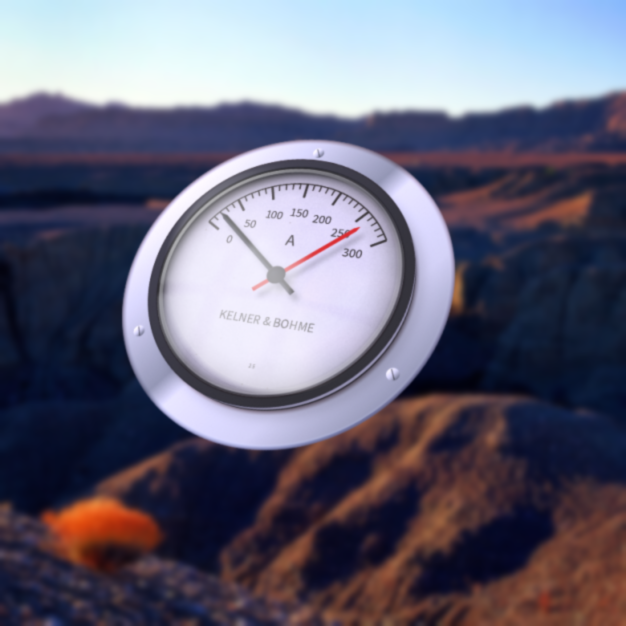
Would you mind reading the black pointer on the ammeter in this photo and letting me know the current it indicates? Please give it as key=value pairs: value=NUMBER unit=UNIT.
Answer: value=20 unit=A
